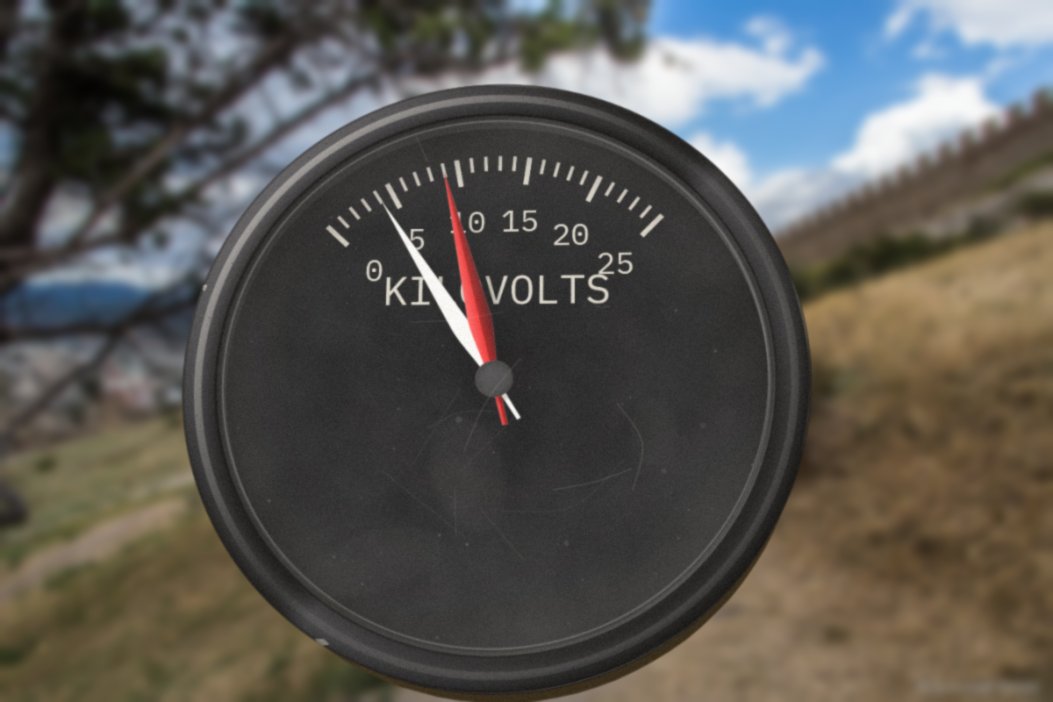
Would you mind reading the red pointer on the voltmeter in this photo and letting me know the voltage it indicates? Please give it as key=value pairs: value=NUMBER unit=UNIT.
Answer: value=9 unit=kV
